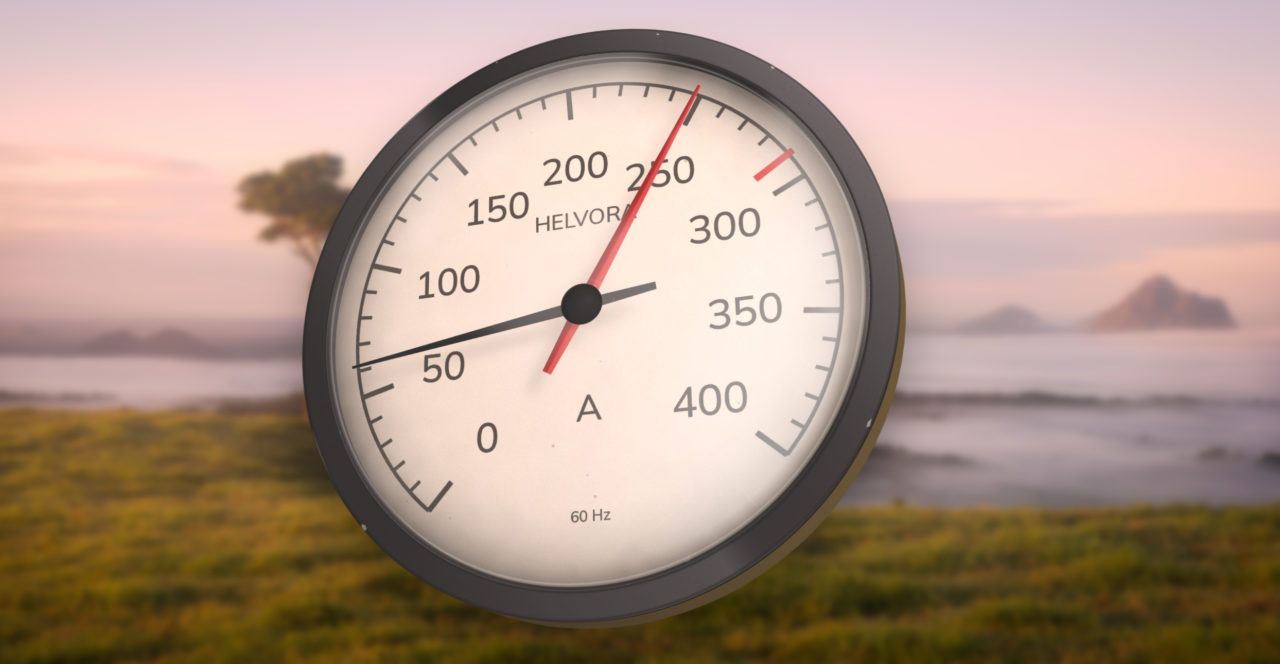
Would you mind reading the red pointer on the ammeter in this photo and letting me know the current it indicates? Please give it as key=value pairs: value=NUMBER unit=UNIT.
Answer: value=250 unit=A
